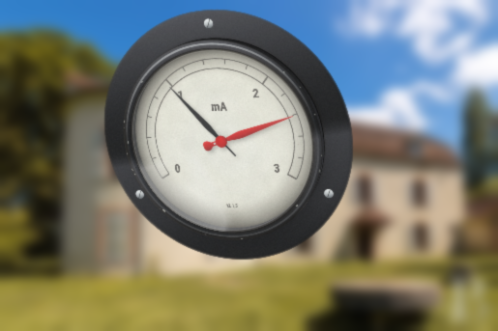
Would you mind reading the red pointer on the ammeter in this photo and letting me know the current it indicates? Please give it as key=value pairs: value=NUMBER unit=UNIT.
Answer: value=2.4 unit=mA
